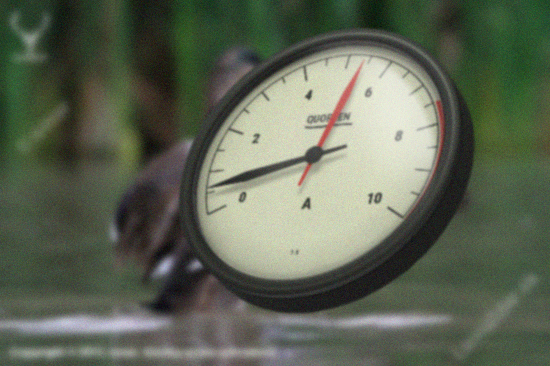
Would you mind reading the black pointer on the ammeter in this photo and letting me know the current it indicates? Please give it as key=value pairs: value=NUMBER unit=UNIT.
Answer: value=0.5 unit=A
